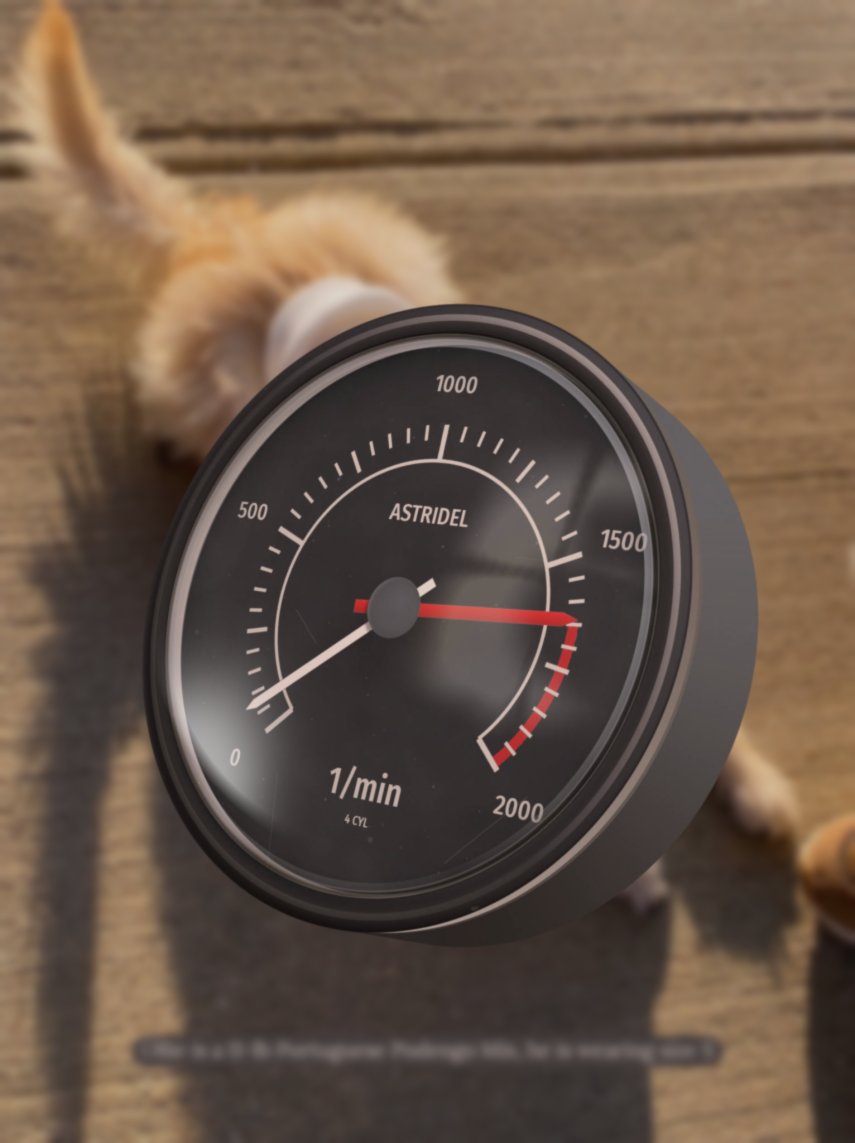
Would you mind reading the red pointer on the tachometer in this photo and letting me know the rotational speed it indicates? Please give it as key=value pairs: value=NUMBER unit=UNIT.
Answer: value=1650 unit=rpm
